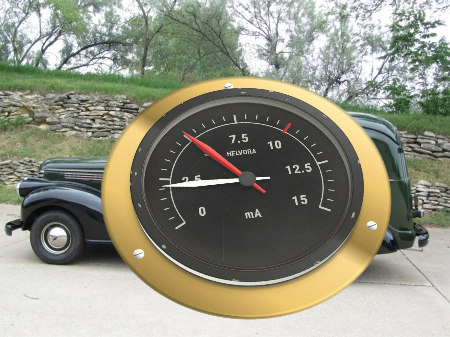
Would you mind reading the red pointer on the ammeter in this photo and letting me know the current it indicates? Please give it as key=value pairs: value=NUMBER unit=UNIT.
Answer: value=5 unit=mA
